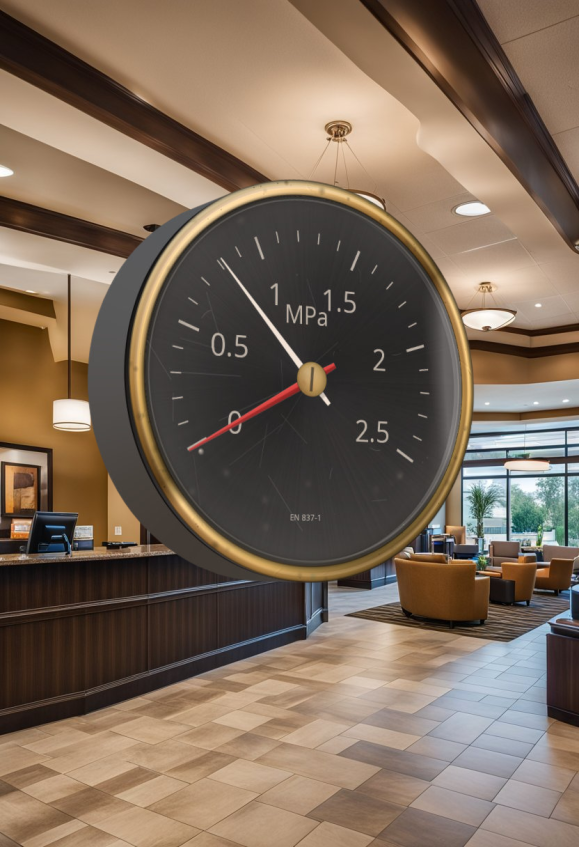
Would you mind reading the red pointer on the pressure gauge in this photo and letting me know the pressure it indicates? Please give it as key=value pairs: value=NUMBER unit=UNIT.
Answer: value=0 unit=MPa
